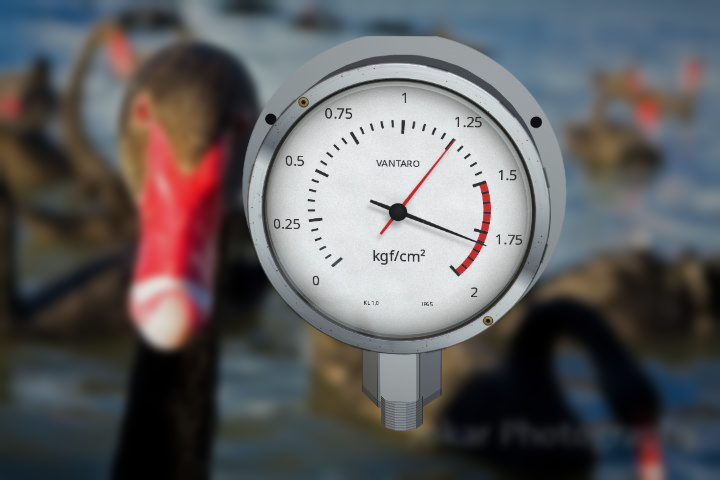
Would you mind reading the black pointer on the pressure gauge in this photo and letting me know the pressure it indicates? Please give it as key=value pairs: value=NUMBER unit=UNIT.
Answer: value=1.8 unit=kg/cm²
